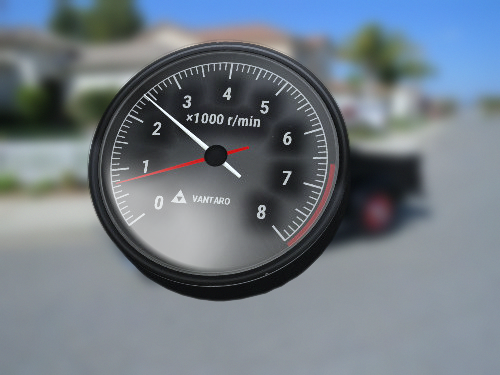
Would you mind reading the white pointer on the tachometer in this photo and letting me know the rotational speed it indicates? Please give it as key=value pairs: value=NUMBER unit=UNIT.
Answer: value=2400 unit=rpm
